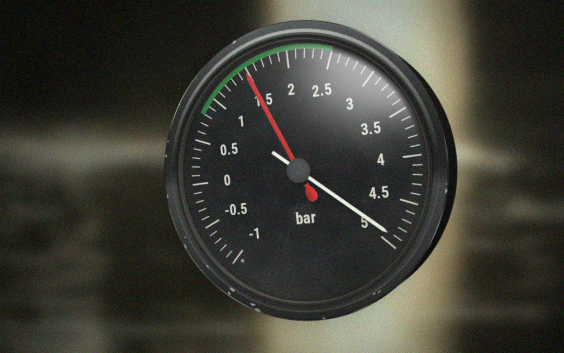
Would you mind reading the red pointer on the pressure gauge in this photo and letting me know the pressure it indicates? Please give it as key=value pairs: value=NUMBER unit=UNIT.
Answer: value=1.5 unit=bar
